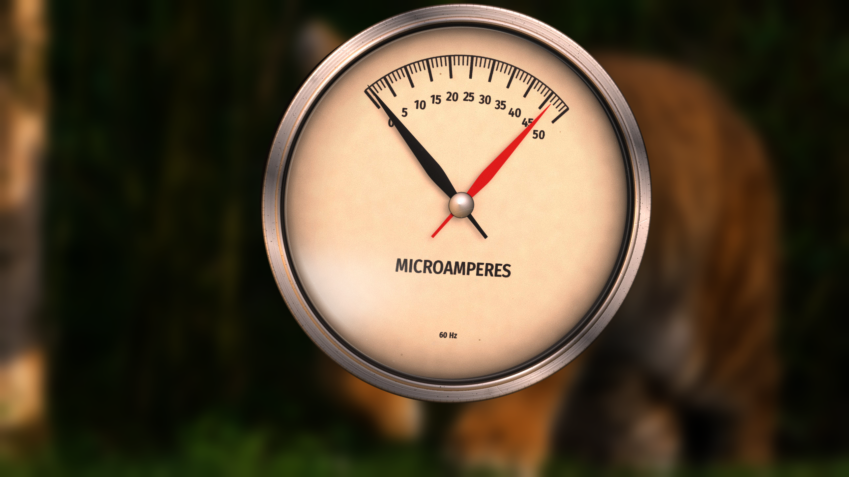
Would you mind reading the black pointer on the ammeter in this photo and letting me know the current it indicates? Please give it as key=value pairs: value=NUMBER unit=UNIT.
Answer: value=1 unit=µA
